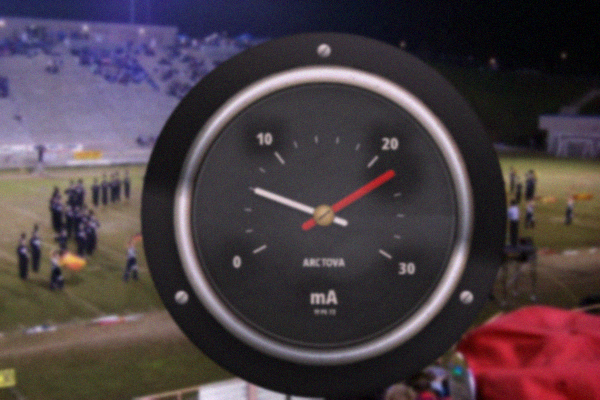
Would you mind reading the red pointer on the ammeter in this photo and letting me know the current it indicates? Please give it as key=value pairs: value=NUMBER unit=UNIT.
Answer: value=22 unit=mA
